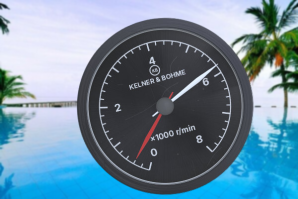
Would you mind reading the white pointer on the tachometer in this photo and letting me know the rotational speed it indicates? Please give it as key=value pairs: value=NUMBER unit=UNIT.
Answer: value=5800 unit=rpm
